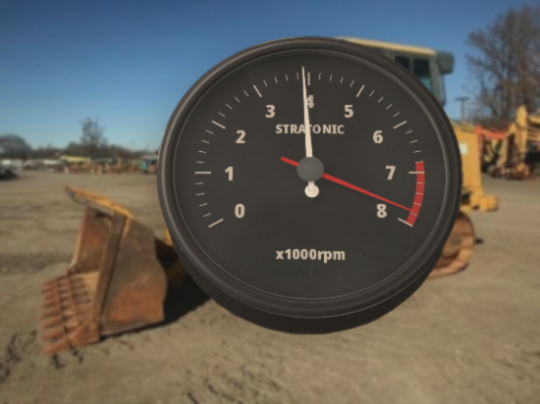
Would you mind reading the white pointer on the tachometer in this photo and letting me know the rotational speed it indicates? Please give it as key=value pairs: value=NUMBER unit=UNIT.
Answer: value=3900 unit=rpm
